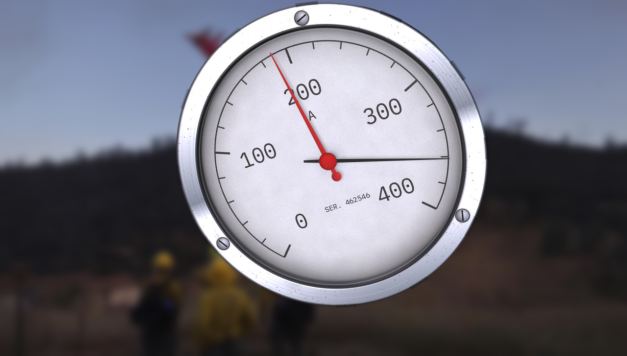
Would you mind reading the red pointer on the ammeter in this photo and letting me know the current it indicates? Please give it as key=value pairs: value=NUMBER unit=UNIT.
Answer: value=190 unit=A
